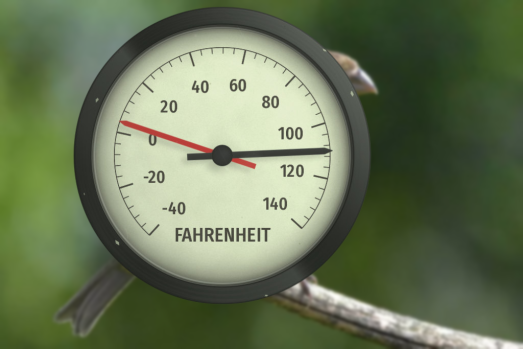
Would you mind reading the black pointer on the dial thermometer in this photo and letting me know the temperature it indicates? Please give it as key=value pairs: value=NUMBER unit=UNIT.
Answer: value=110 unit=°F
